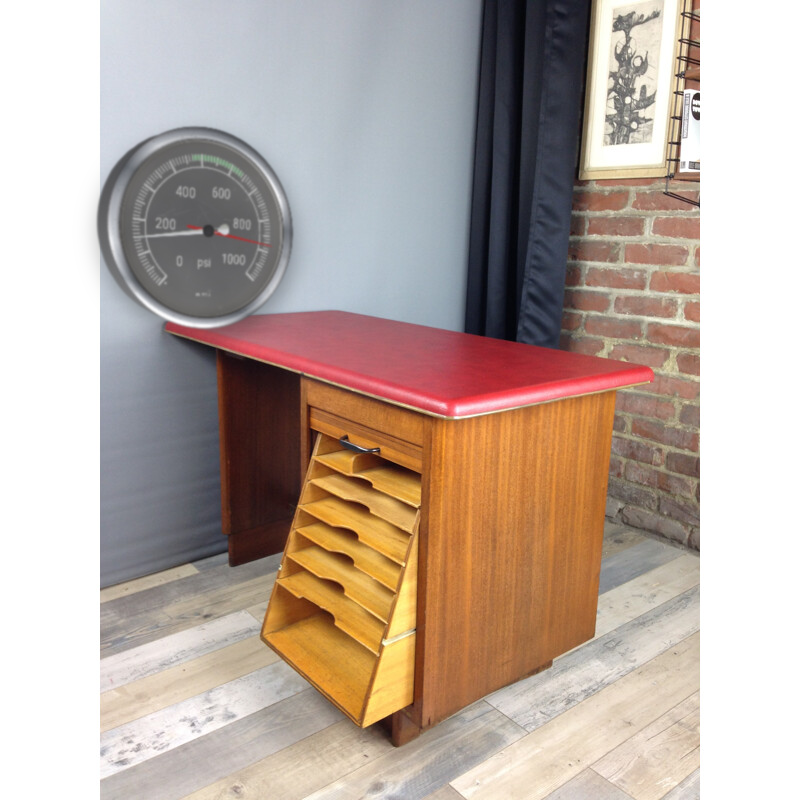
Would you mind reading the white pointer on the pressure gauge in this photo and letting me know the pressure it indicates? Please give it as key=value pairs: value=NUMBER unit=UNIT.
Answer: value=150 unit=psi
